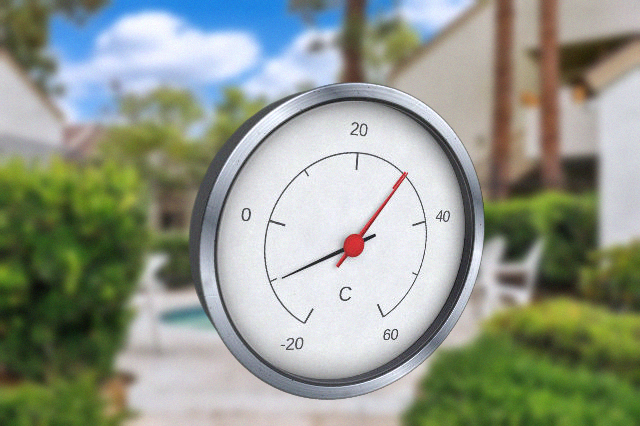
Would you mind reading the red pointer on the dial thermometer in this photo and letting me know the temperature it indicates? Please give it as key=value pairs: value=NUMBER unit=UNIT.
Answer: value=30 unit=°C
